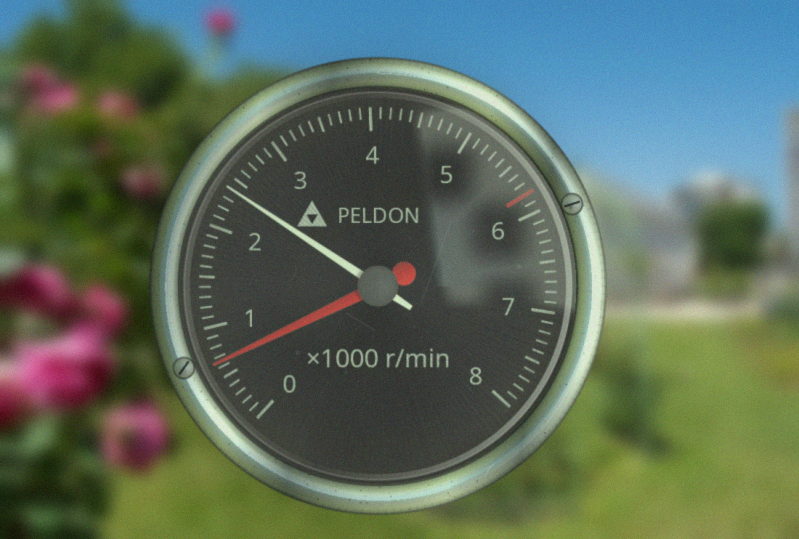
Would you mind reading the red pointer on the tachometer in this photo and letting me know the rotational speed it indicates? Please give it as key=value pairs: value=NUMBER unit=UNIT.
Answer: value=650 unit=rpm
